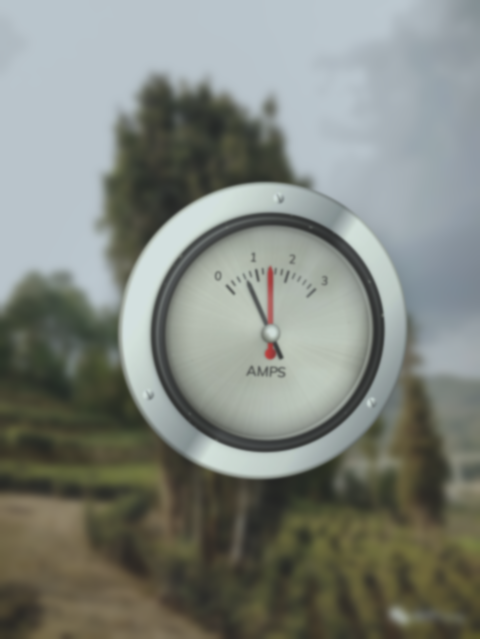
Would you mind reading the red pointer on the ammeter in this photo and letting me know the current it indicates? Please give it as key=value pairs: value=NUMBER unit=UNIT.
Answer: value=1.4 unit=A
